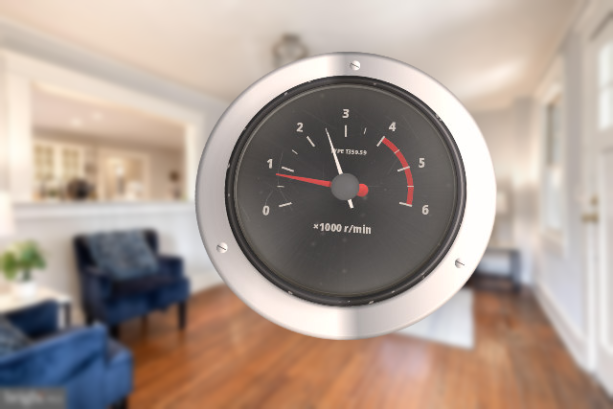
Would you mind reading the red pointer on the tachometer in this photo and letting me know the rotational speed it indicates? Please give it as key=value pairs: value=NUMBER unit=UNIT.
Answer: value=750 unit=rpm
